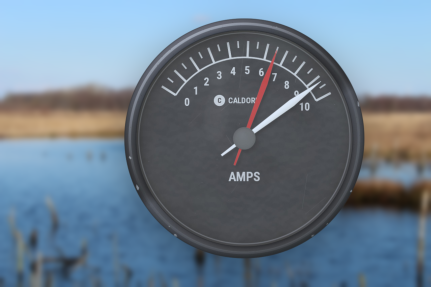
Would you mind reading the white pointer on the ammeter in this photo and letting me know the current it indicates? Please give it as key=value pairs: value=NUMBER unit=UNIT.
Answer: value=9.25 unit=A
